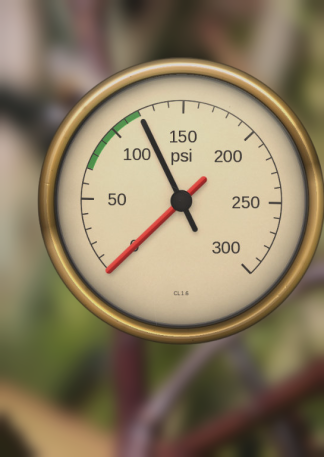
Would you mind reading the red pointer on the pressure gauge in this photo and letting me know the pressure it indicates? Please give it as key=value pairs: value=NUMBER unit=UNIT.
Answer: value=0 unit=psi
